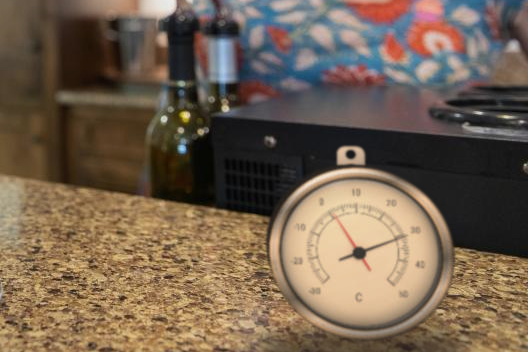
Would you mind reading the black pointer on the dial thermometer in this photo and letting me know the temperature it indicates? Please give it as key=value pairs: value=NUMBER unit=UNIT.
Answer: value=30 unit=°C
